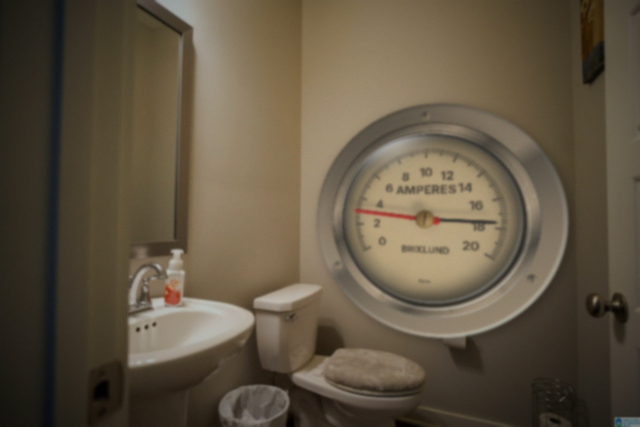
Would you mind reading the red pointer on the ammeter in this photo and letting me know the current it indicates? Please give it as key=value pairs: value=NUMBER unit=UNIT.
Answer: value=3 unit=A
